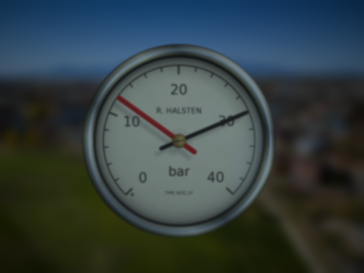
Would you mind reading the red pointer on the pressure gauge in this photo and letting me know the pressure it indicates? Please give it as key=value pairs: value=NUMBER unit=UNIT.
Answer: value=12 unit=bar
